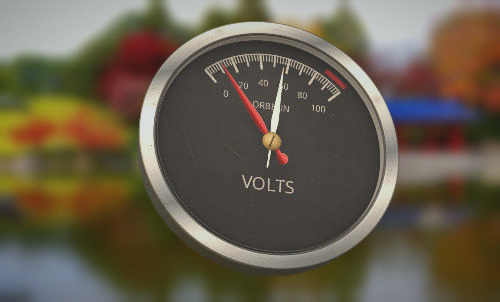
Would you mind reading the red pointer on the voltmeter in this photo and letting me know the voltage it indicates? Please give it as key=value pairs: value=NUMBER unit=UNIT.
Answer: value=10 unit=V
